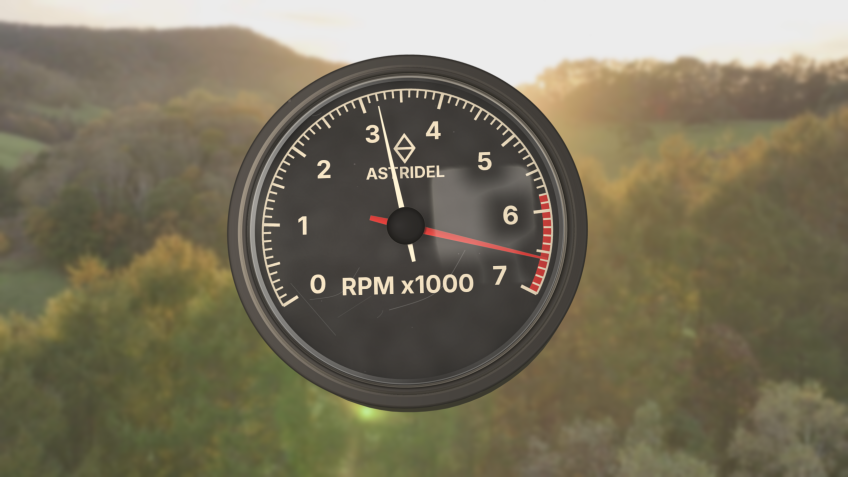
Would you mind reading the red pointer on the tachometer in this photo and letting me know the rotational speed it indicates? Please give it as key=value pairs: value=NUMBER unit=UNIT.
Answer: value=6600 unit=rpm
